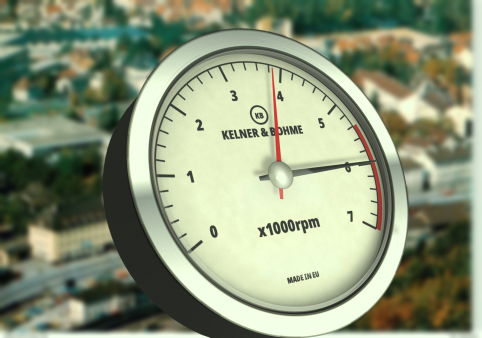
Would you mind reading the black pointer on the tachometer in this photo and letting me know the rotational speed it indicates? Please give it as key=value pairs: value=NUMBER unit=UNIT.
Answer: value=6000 unit=rpm
